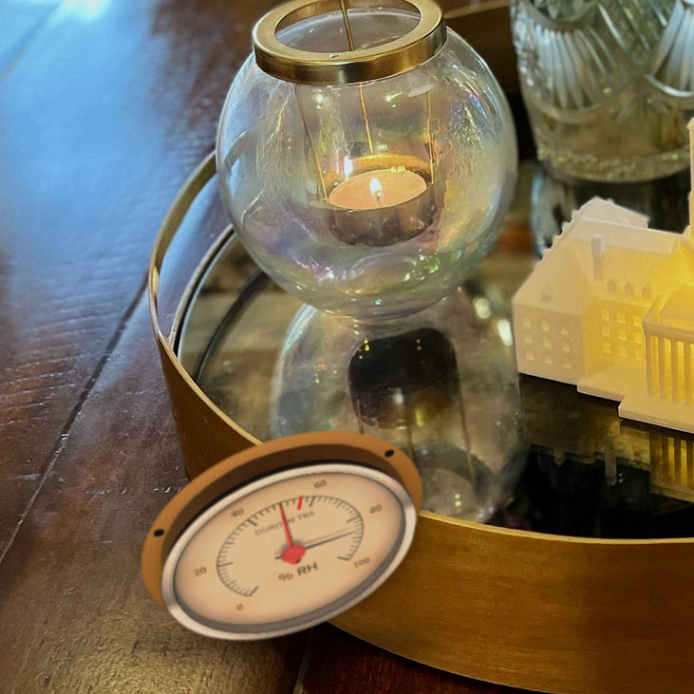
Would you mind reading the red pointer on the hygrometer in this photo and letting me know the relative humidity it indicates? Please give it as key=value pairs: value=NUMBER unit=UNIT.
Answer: value=50 unit=%
